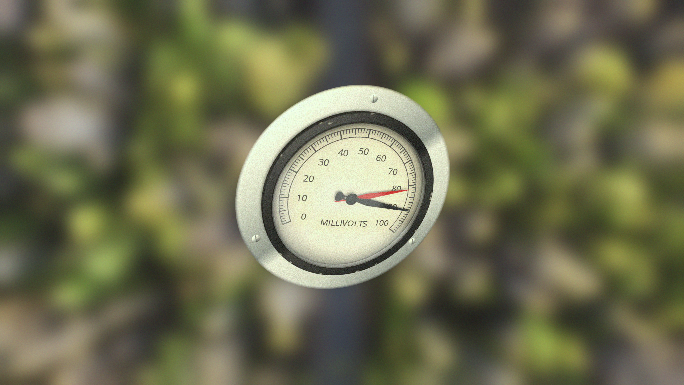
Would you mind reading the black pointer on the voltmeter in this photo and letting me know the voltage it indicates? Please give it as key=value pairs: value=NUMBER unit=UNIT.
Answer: value=90 unit=mV
